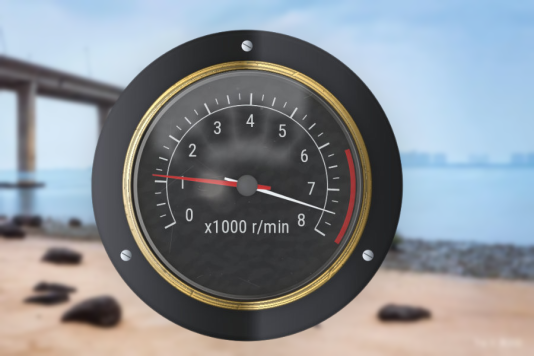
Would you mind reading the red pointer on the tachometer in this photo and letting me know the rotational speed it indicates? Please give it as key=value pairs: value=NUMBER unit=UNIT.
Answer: value=1125 unit=rpm
